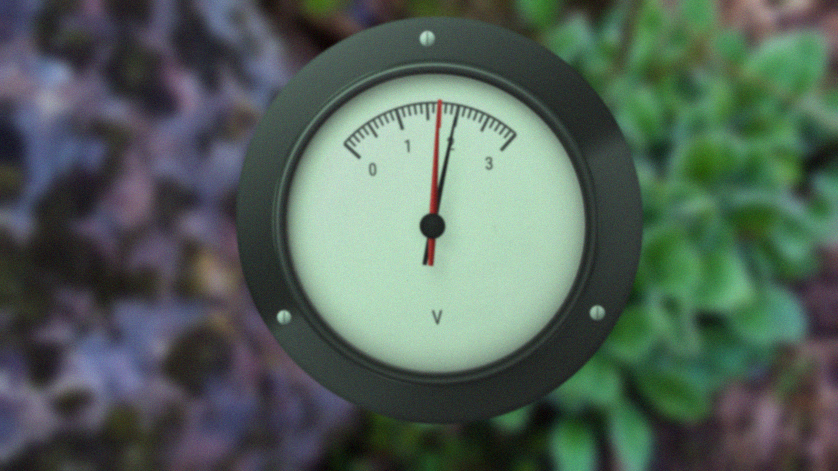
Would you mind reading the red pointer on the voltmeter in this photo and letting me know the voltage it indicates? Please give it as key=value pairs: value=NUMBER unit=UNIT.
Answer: value=1.7 unit=V
